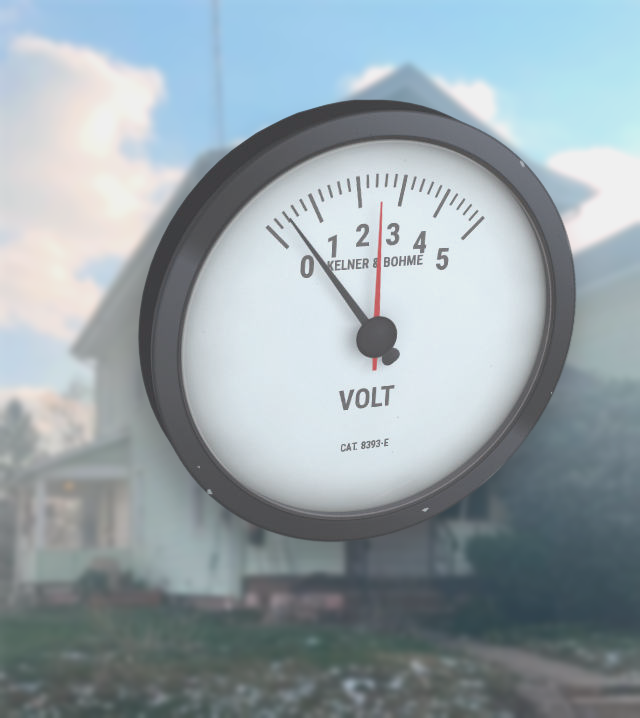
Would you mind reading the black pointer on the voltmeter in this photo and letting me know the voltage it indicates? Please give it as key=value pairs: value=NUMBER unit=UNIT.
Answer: value=0.4 unit=V
